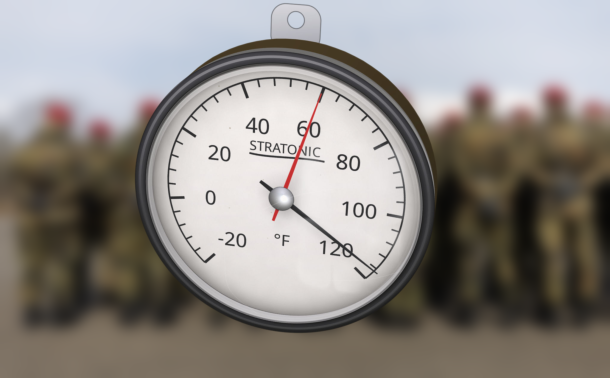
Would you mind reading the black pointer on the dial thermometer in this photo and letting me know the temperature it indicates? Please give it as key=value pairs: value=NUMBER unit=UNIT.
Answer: value=116 unit=°F
